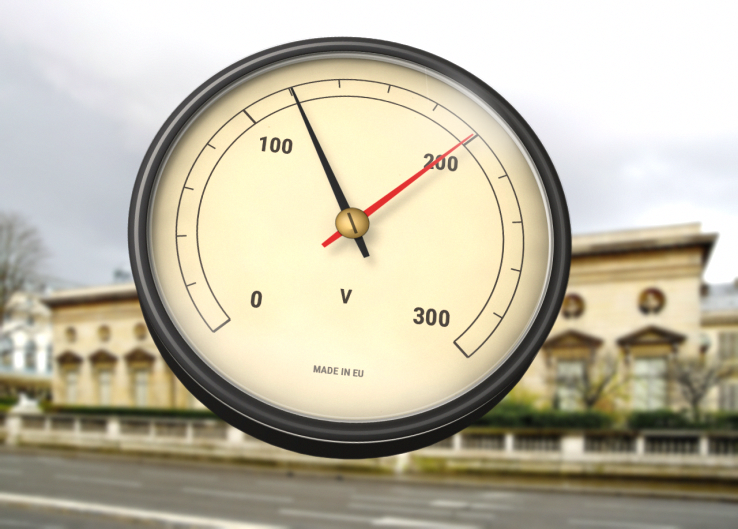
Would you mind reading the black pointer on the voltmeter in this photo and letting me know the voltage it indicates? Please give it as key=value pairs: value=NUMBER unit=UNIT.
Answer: value=120 unit=V
